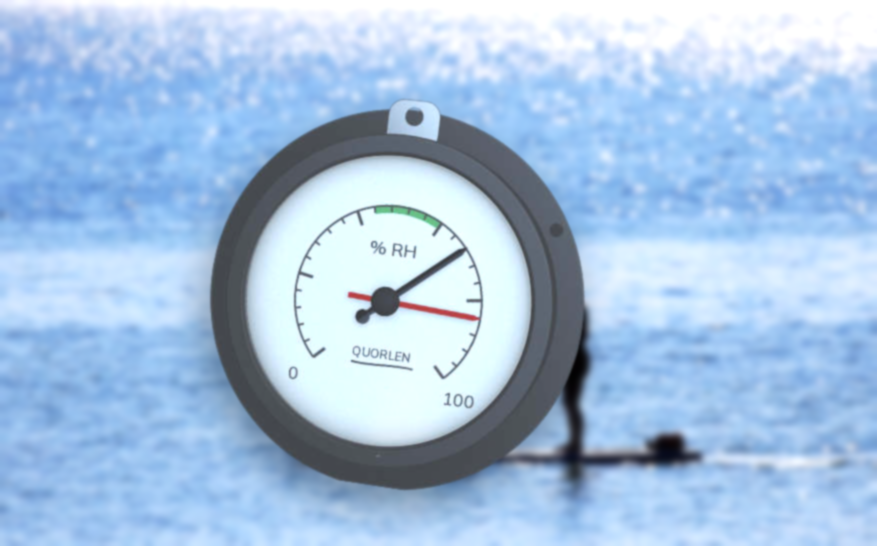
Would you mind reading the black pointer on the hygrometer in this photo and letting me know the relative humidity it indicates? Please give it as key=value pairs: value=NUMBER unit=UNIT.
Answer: value=68 unit=%
